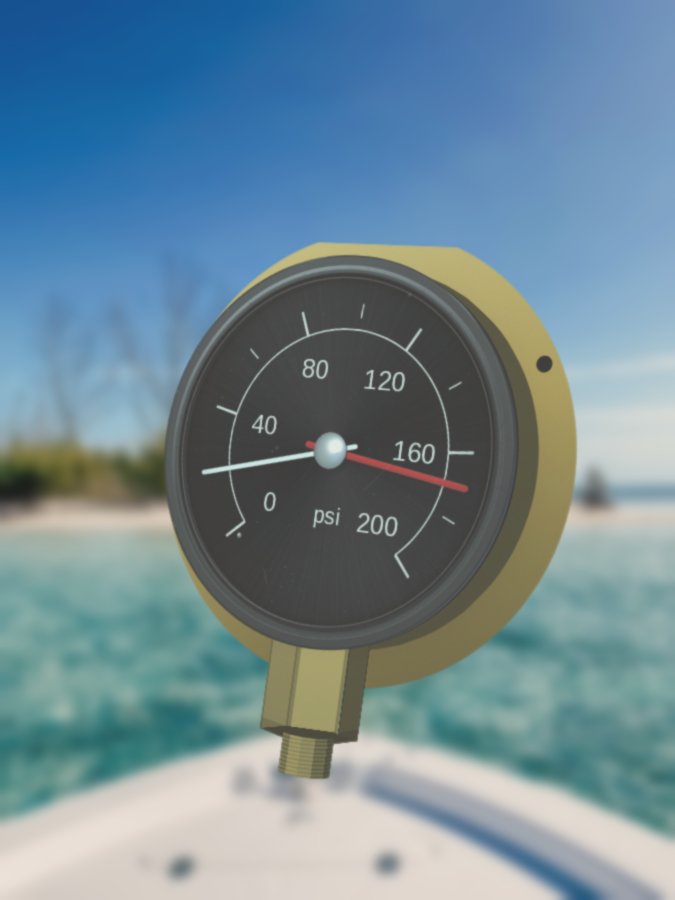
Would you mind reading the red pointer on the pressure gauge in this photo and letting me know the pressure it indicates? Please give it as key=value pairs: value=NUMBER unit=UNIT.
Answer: value=170 unit=psi
